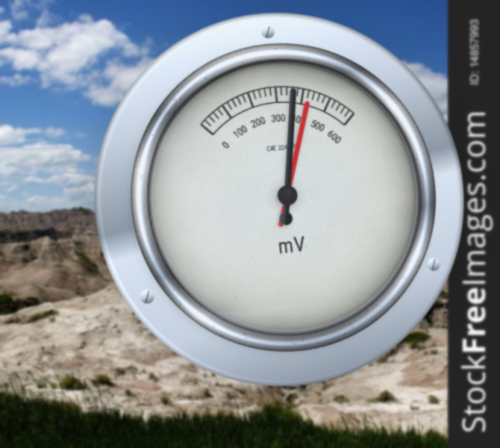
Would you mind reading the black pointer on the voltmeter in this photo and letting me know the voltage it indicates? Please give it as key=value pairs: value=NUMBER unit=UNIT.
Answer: value=360 unit=mV
